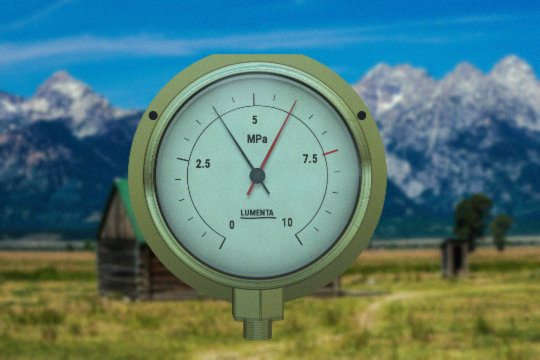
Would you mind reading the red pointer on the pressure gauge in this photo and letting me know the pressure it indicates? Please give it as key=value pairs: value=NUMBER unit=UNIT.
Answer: value=6 unit=MPa
